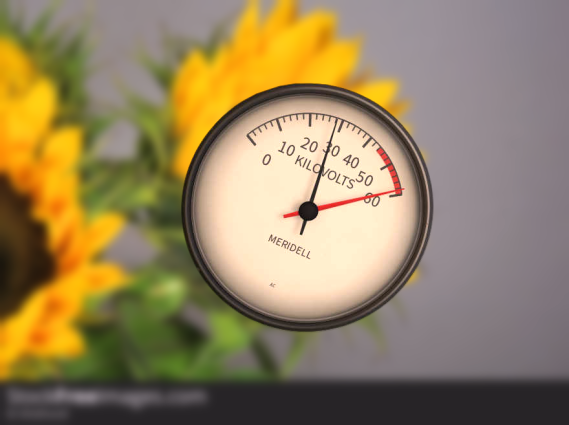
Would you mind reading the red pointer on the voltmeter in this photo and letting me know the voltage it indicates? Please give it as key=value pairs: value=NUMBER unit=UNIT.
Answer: value=58 unit=kV
